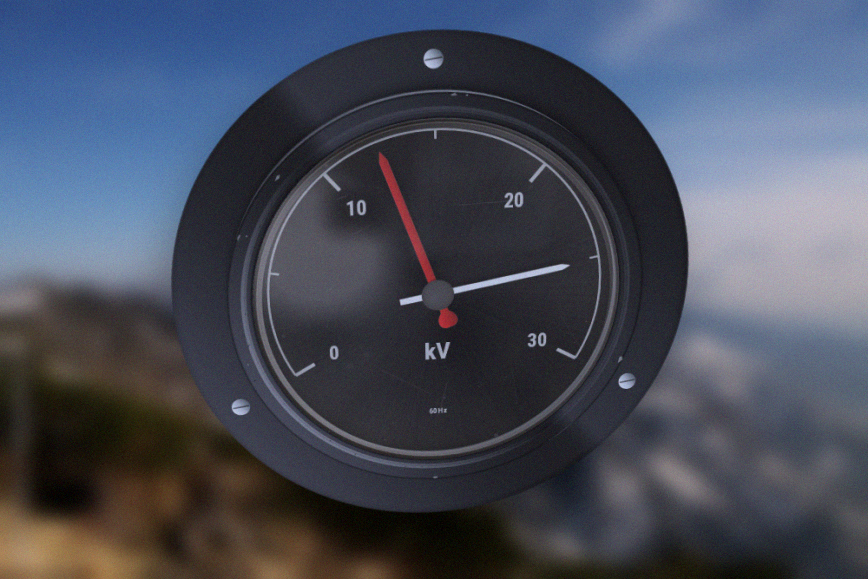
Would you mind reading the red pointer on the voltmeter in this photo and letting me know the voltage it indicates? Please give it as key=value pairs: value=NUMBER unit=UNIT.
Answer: value=12.5 unit=kV
